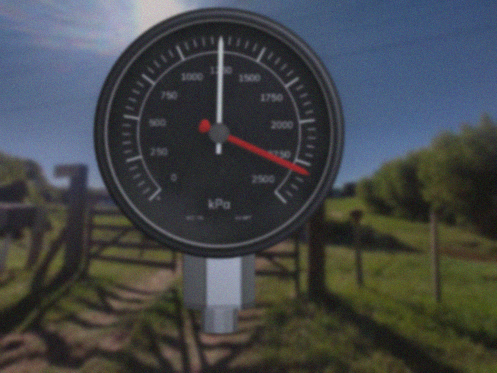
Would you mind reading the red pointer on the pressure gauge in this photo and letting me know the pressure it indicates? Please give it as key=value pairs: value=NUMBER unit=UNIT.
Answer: value=2300 unit=kPa
